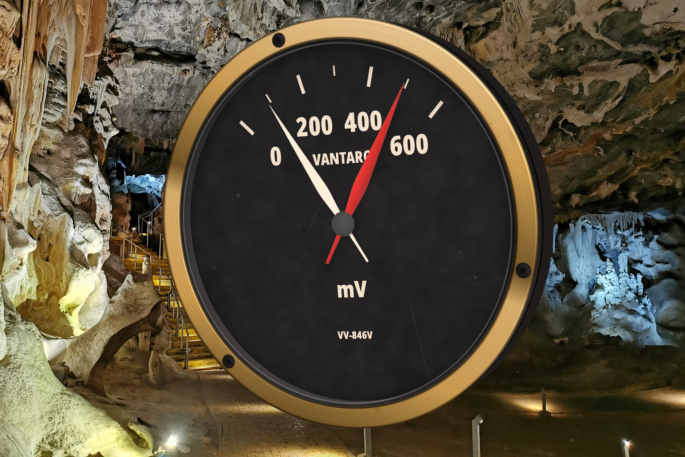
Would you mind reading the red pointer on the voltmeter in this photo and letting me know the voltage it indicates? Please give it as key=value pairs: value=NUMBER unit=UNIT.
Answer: value=500 unit=mV
